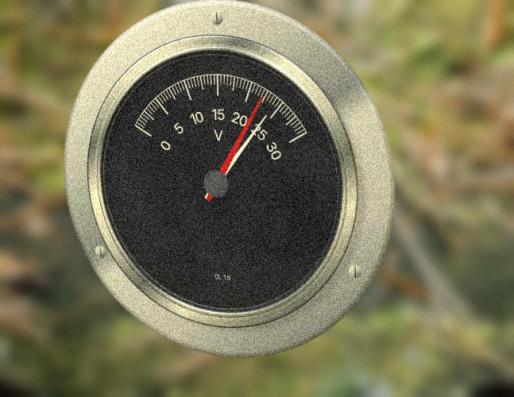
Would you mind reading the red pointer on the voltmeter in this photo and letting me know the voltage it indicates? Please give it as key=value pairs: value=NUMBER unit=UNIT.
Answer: value=22.5 unit=V
